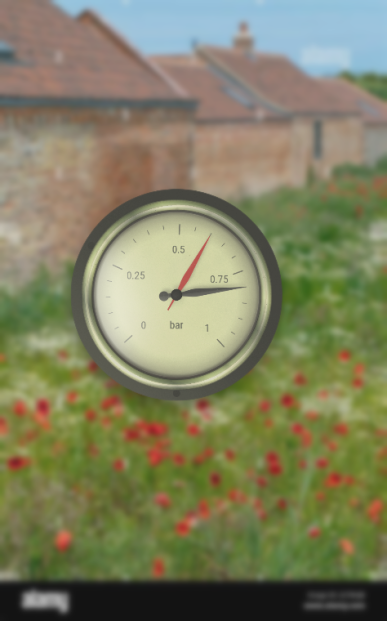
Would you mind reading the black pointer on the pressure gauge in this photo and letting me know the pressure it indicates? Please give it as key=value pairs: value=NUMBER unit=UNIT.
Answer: value=0.8 unit=bar
